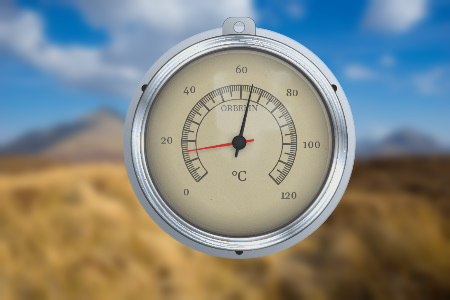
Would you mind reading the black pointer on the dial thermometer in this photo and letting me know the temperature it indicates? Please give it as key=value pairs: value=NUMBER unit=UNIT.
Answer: value=65 unit=°C
